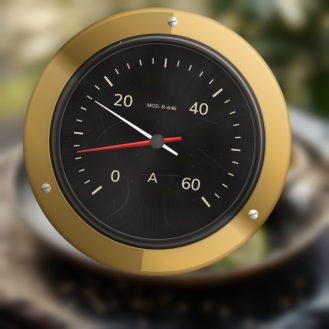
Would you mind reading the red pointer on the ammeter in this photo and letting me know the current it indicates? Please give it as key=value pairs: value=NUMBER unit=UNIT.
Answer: value=7 unit=A
